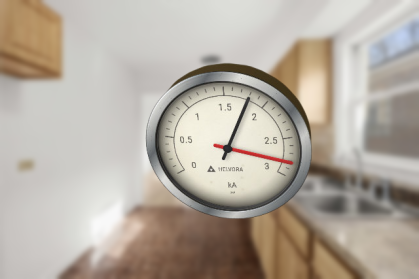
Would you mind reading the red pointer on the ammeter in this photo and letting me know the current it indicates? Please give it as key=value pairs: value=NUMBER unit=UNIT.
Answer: value=2.8 unit=kA
